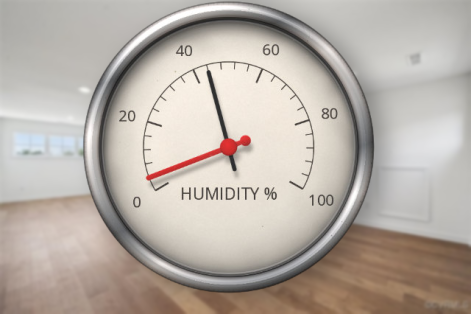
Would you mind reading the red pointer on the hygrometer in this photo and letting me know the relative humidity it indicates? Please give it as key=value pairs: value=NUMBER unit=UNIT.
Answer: value=4 unit=%
